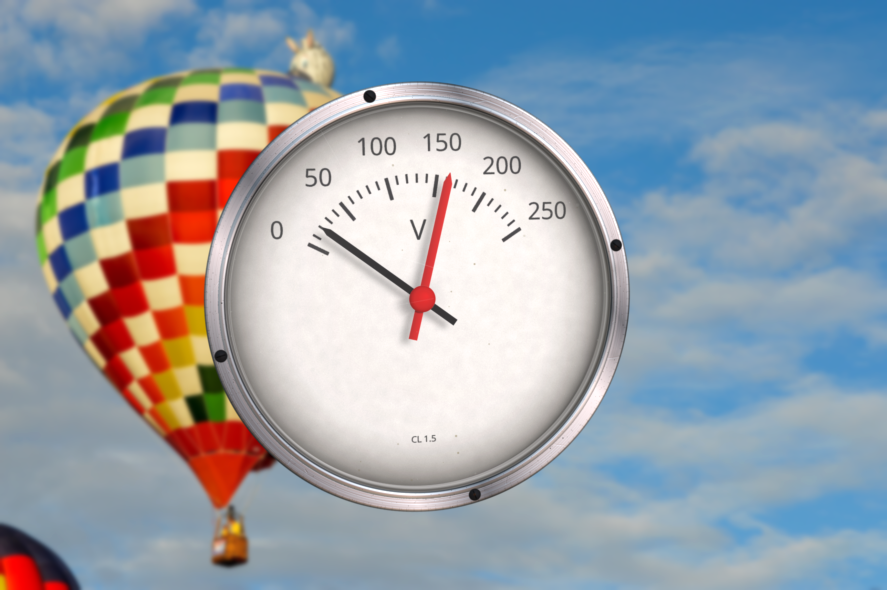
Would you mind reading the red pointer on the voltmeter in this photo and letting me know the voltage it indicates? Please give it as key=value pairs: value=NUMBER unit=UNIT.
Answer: value=160 unit=V
